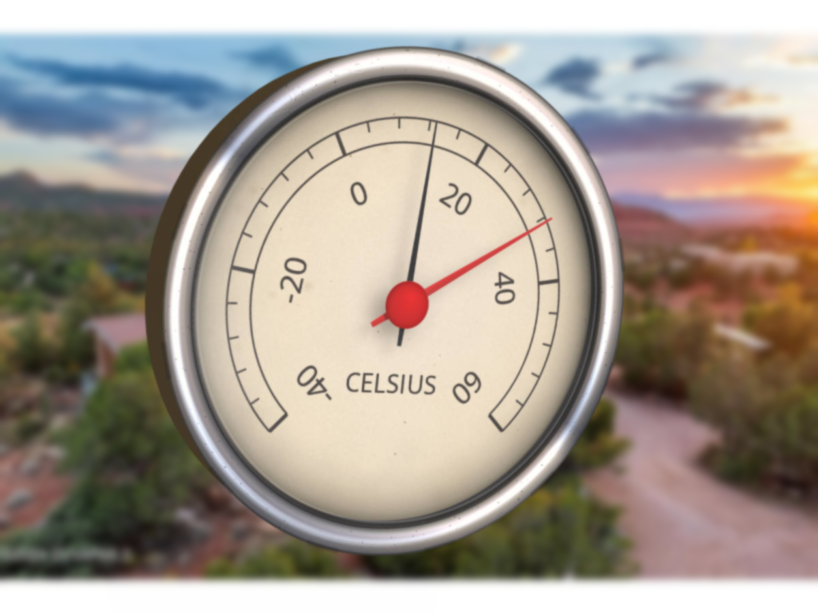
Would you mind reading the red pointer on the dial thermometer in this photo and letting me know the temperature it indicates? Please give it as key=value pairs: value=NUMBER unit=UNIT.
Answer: value=32 unit=°C
